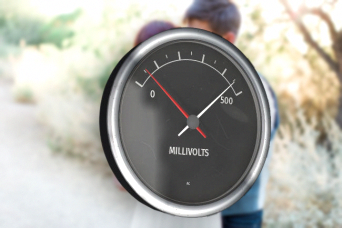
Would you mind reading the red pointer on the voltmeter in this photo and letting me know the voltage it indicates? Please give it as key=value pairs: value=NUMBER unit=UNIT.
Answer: value=50 unit=mV
